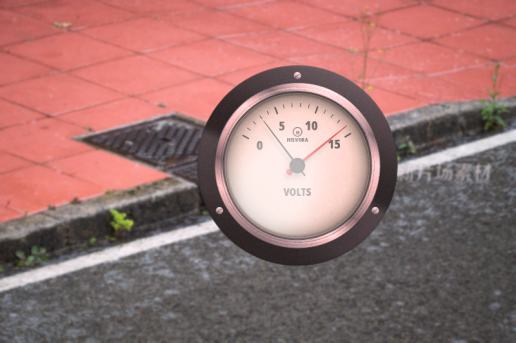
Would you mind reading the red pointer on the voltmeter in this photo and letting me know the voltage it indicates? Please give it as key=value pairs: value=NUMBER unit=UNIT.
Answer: value=14 unit=V
